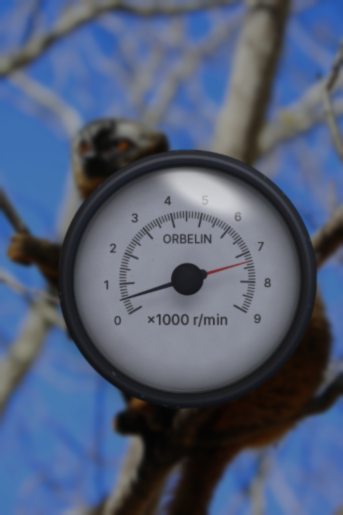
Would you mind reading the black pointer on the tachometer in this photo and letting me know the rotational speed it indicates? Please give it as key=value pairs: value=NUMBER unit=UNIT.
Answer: value=500 unit=rpm
